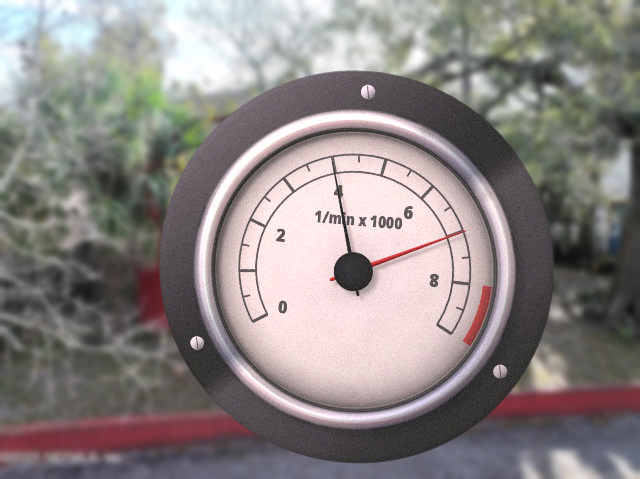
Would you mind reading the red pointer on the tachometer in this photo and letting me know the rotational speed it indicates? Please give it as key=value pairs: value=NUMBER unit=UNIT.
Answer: value=7000 unit=rpm
